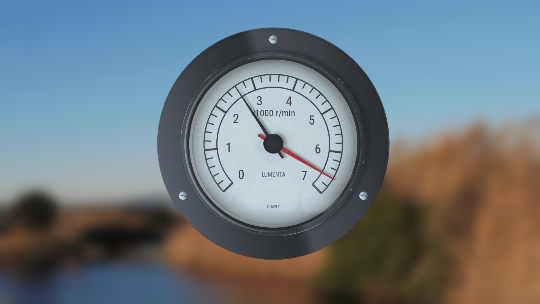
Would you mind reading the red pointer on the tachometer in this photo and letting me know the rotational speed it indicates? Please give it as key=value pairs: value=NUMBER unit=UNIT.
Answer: value=6600 unit=rpm
